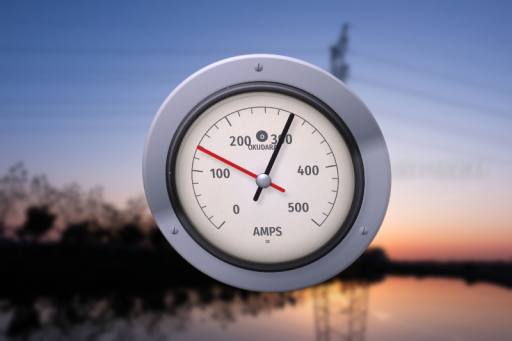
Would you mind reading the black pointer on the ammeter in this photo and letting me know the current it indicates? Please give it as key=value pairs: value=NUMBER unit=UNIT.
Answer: value=300 unit=A
